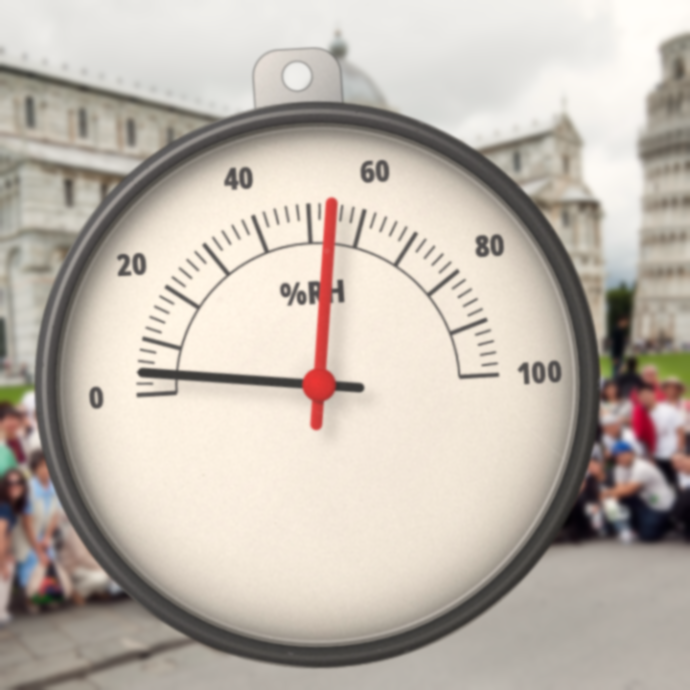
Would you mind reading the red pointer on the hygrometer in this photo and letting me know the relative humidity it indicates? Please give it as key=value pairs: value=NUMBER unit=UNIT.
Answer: value=54 unit=%
